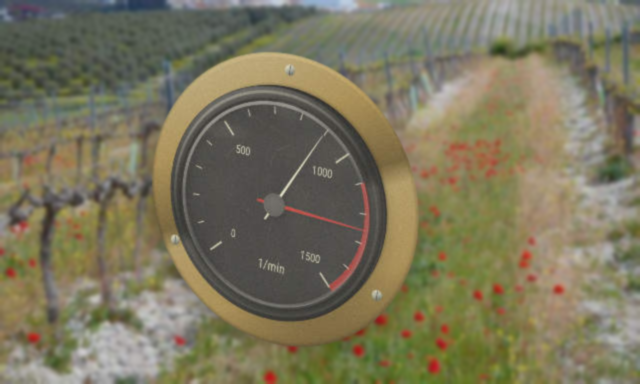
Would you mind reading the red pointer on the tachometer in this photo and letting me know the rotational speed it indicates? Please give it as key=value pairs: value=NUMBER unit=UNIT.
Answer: value=1250 unit=rpm
